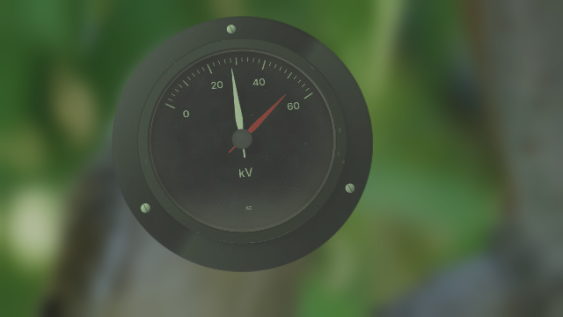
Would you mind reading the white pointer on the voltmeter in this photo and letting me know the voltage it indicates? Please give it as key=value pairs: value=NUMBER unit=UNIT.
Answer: value=28 unit=kV
